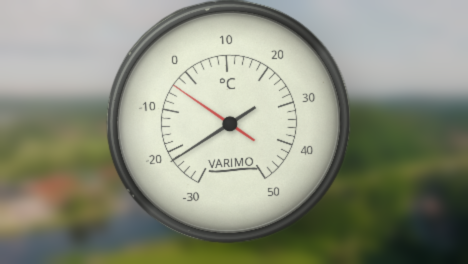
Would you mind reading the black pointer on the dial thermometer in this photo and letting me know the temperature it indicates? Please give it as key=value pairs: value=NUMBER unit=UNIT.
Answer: value=-22 unit=°C
